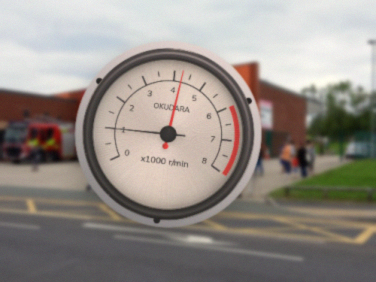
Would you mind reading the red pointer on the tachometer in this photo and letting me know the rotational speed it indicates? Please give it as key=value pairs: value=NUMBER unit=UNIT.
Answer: value=4250 unit=rpm
